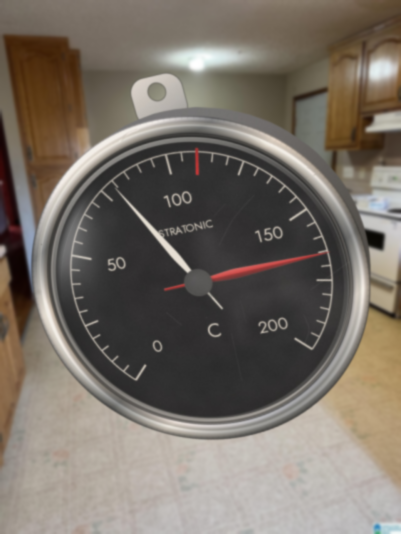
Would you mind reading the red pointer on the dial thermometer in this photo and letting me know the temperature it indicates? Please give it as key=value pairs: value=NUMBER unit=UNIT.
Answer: value=165 unit=°C
